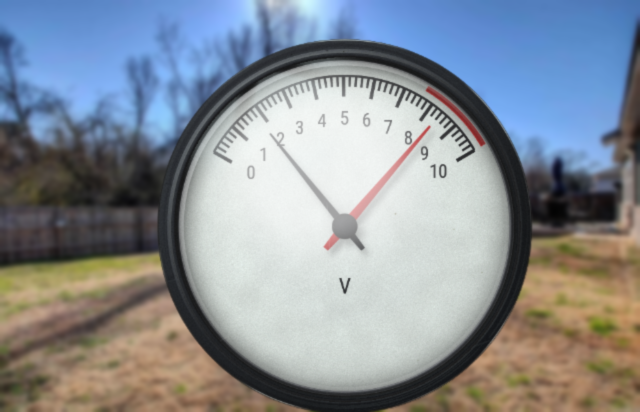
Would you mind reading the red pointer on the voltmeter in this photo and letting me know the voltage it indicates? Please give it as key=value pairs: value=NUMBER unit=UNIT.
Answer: value=8.4 unit=V
